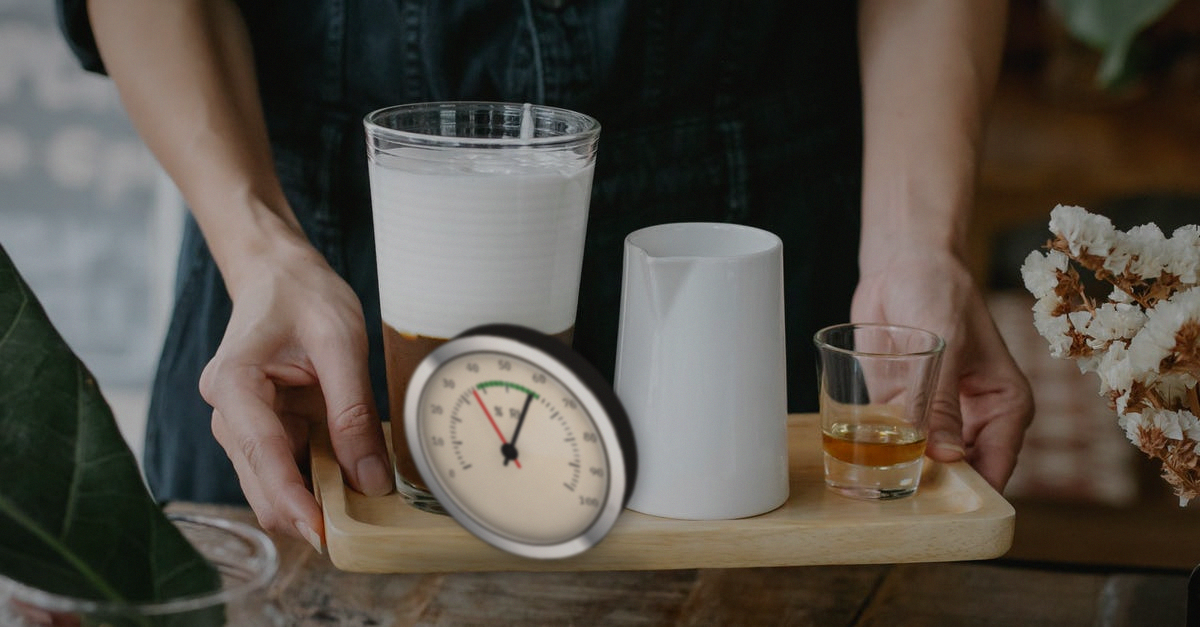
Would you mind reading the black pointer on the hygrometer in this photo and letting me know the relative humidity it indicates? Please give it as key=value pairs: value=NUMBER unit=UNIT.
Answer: value=60 unit=%
